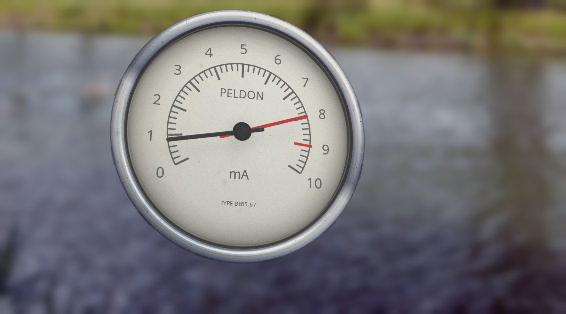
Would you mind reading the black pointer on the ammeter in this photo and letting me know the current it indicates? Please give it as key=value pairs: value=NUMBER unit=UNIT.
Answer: value=0.8 unit=mA
